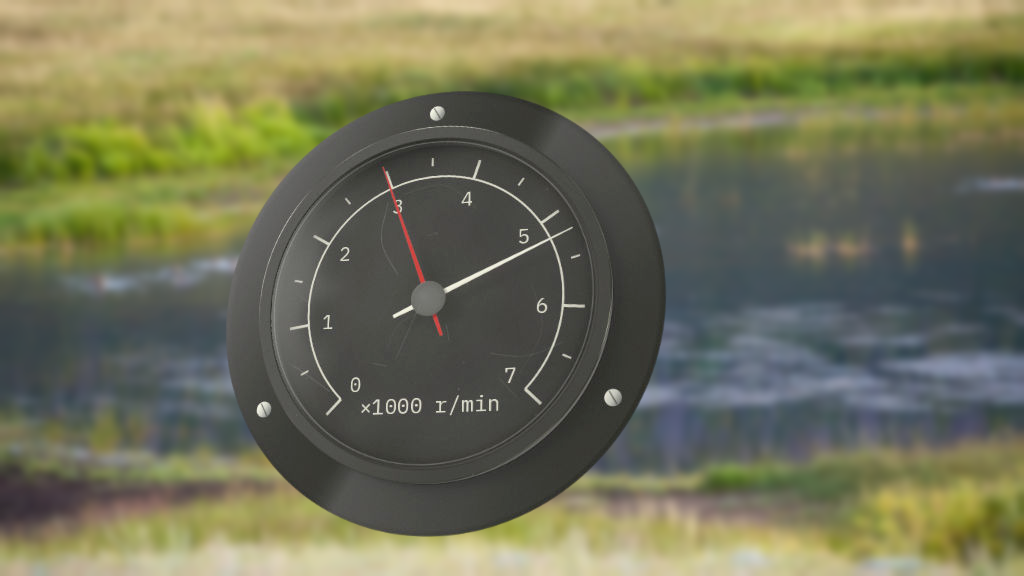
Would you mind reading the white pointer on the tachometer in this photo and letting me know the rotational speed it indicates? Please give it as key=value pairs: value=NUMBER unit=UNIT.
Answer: value=5250 unit=rpm
